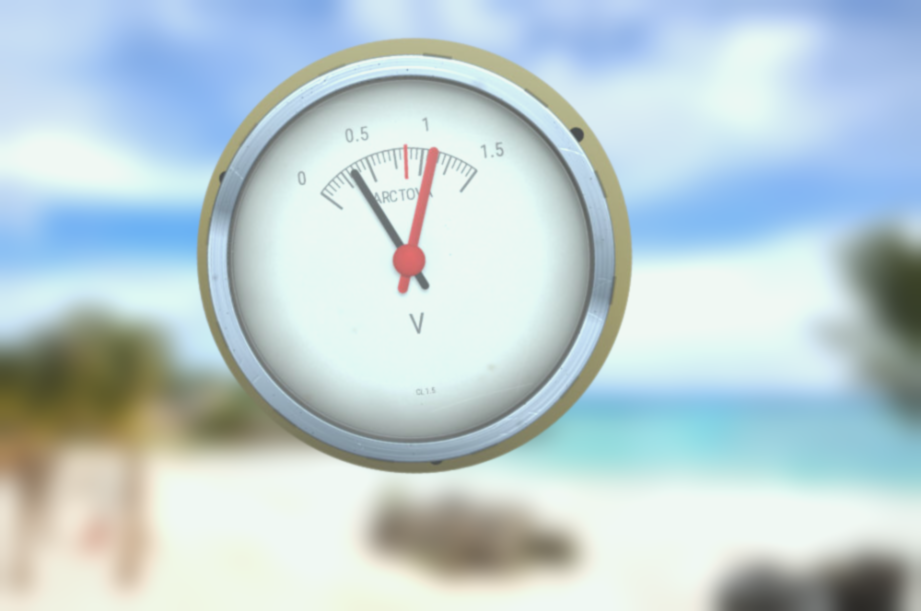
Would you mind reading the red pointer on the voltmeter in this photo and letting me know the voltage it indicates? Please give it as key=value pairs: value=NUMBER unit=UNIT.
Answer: value=1.1 unit=V
